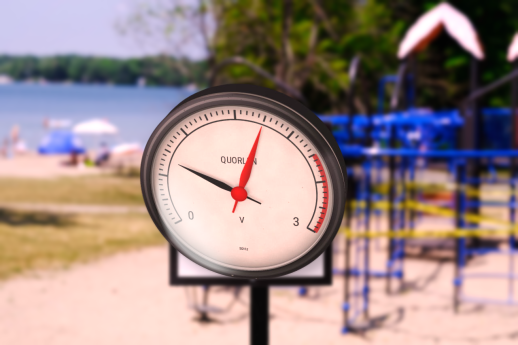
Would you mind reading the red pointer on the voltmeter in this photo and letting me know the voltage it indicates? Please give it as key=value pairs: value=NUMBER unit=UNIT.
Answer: value=1.75 unit=V
